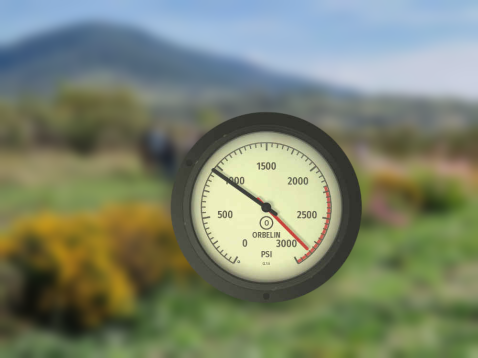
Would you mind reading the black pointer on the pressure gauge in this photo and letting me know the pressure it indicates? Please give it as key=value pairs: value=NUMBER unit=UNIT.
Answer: value=950 unit=psi
